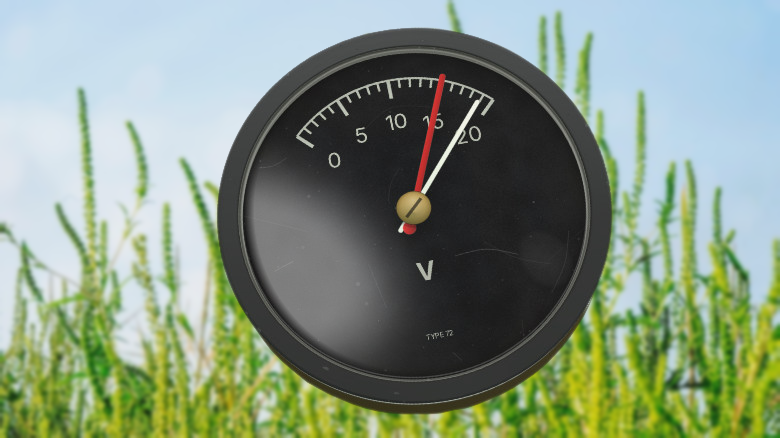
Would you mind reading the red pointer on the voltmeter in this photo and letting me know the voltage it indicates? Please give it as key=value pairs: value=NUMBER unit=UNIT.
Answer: value=15 unit=V
